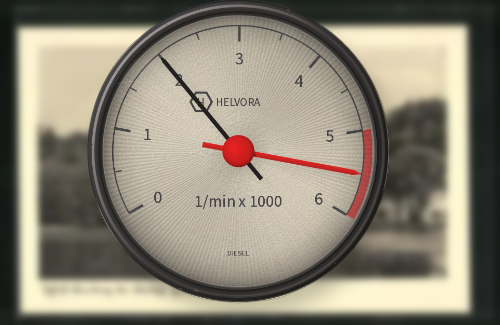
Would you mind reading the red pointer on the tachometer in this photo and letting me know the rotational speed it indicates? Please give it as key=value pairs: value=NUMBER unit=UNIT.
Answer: value=5500 unit=rpm
